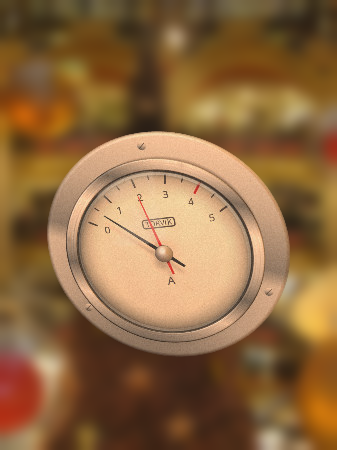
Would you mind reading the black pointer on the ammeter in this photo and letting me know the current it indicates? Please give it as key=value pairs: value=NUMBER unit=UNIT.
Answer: value=0.5 unit=A
